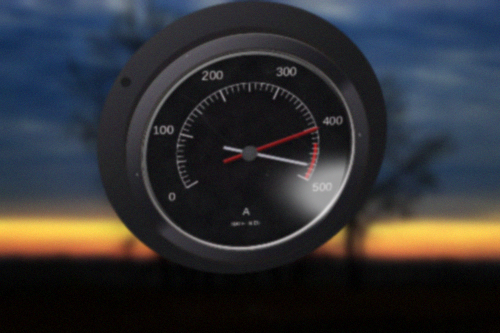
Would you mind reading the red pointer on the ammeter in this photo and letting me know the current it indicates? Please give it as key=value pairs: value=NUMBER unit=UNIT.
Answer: value=400 unit=A
